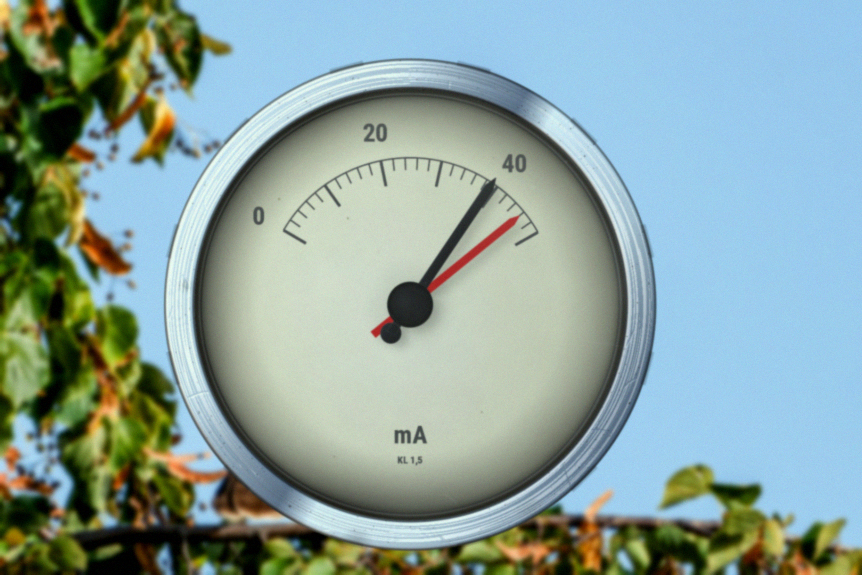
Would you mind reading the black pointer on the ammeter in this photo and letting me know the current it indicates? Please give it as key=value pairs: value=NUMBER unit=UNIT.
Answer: value=39 unit=mA
